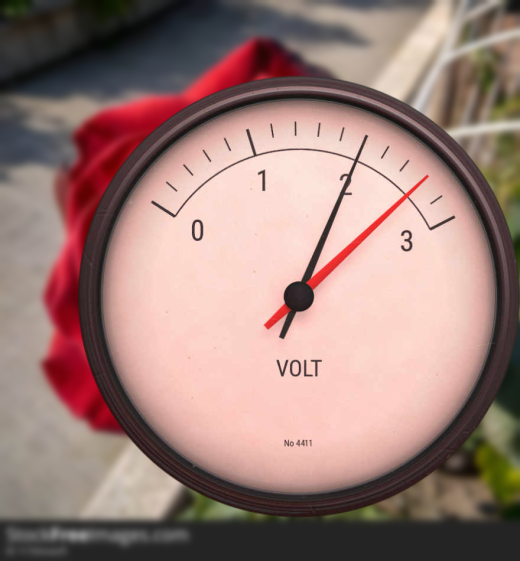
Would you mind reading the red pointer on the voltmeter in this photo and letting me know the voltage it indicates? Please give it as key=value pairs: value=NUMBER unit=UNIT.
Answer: value=2.6 unit=V
